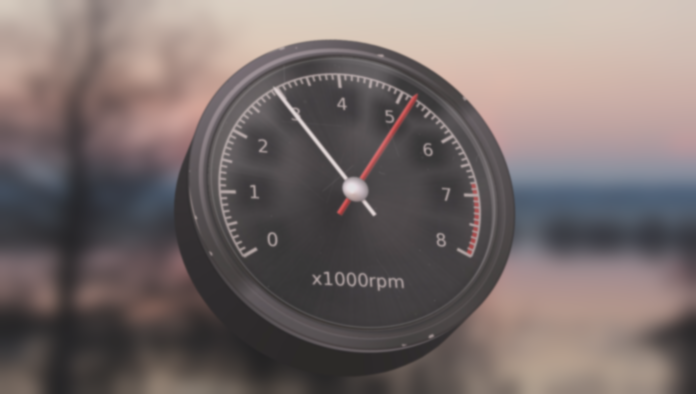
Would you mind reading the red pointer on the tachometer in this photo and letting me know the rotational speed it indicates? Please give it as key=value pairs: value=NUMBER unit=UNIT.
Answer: value=5200 unit=rpm
